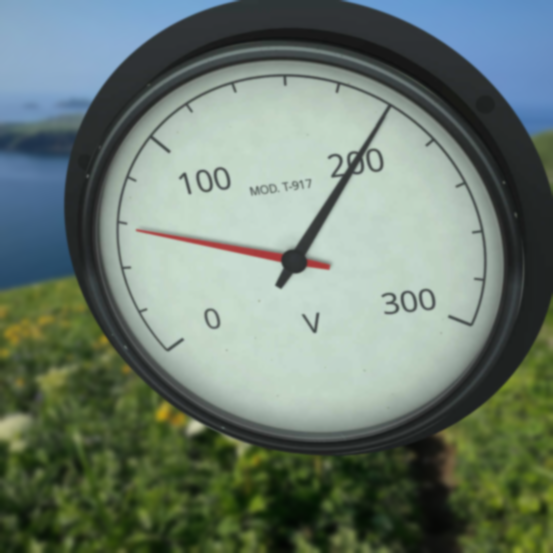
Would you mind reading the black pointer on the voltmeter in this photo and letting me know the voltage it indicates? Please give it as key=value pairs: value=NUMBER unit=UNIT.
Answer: value=200 unit=V
